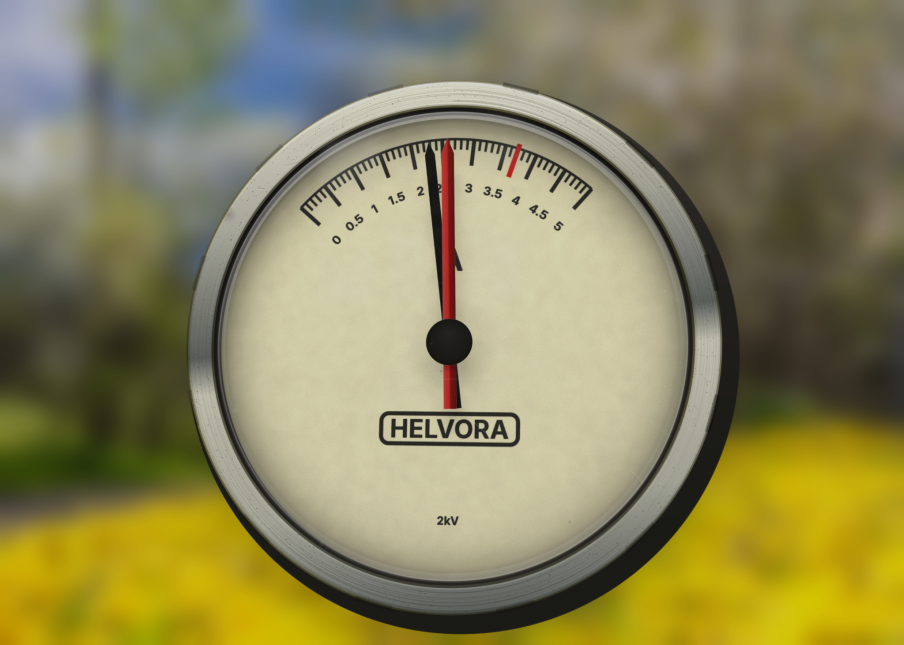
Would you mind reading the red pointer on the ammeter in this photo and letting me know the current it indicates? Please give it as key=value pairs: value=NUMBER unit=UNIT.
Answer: value=2.6 unit=A
